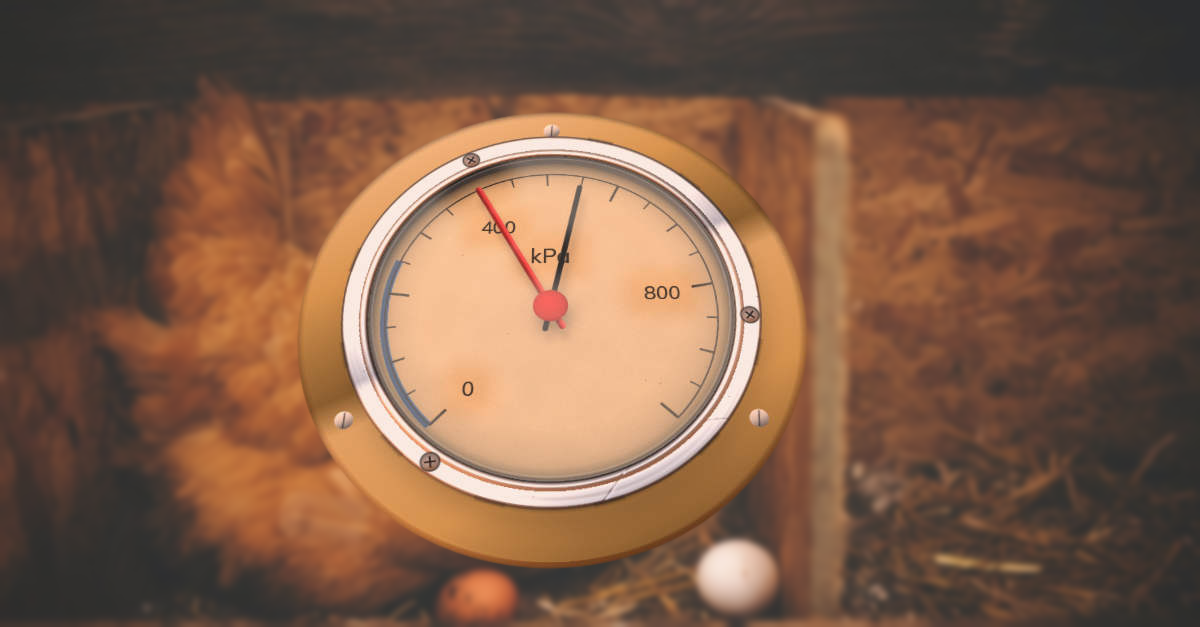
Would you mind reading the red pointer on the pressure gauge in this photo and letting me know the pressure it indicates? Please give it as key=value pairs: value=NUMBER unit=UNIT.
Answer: value=400 unit=kPa
